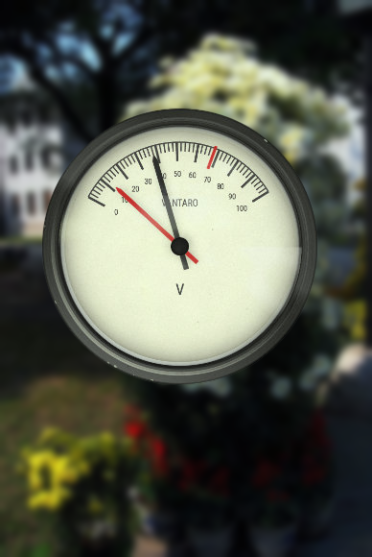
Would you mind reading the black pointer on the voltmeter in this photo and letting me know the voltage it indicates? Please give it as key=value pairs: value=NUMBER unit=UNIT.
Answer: value=38 unit=V
